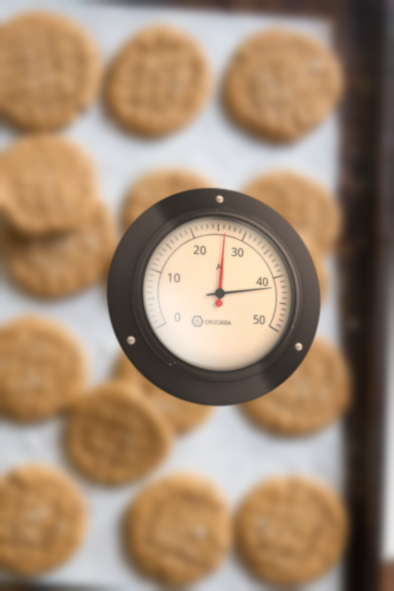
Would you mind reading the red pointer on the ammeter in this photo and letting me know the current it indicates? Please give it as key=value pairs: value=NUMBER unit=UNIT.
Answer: value=26 unit=A
